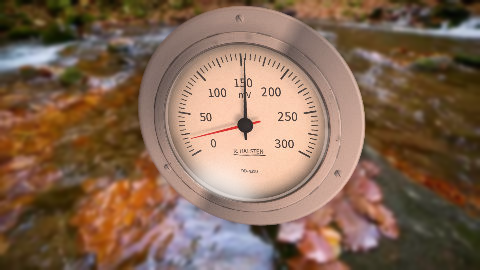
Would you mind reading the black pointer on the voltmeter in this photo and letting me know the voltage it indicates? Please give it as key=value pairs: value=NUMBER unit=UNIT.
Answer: value=155 unit=mV
